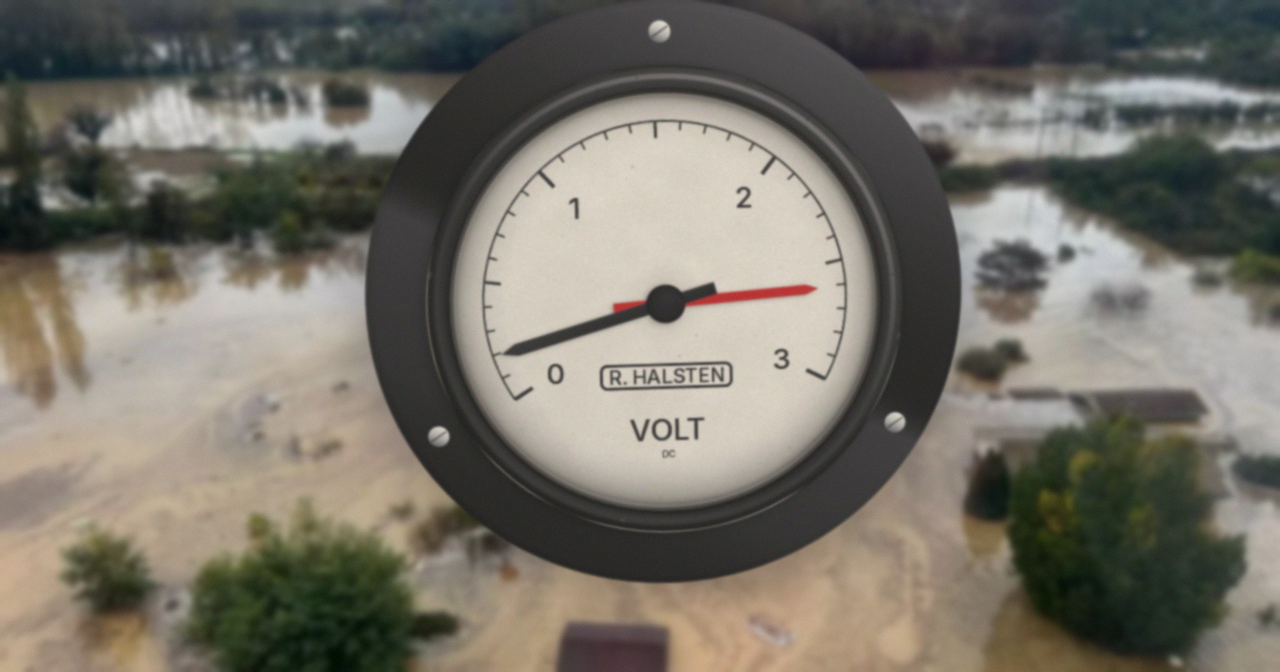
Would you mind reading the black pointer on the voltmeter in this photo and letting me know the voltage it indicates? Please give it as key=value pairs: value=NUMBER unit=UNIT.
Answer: value=0.2 unit=V
